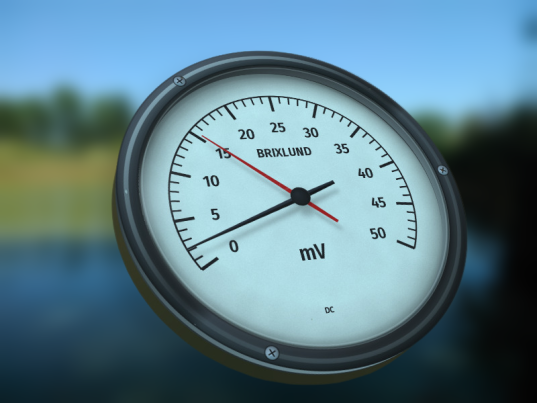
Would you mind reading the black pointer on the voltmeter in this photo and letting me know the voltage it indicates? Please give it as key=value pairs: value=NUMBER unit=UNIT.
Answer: value=2 unit=mV
